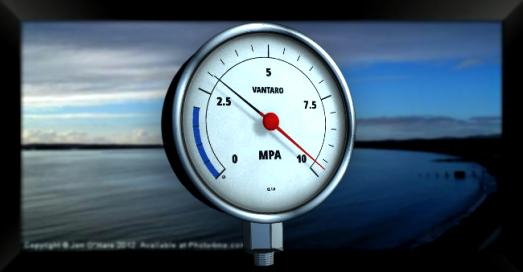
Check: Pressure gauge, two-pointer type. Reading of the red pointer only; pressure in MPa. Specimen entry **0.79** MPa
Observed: **9.75** MPa
